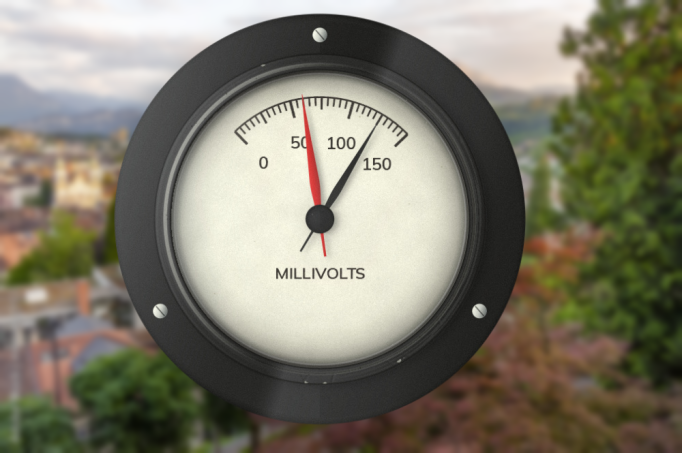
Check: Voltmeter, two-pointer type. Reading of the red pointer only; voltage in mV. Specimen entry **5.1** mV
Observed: **60** mV
